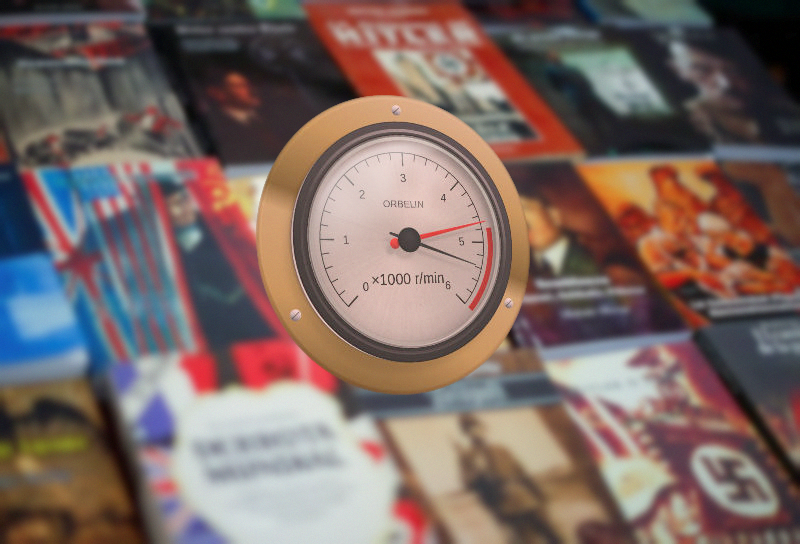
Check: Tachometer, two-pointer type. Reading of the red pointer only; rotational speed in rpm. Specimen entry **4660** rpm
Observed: **4700** rpm
